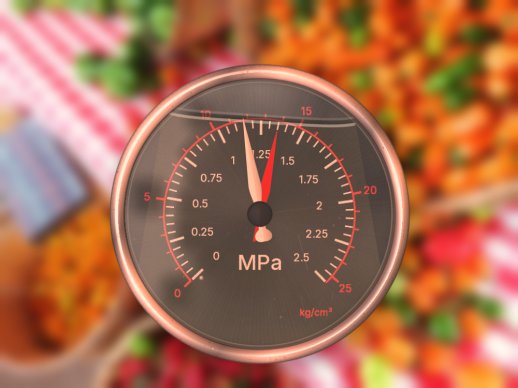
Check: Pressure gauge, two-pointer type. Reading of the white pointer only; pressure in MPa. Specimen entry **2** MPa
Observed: **1.15** MPa
